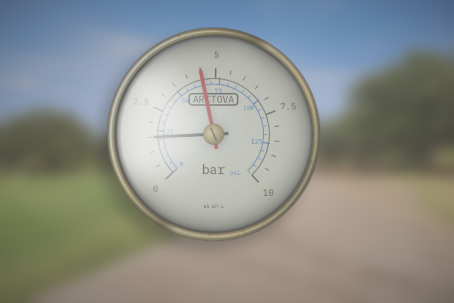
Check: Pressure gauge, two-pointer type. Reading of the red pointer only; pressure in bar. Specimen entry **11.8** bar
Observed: **4.5** bar
